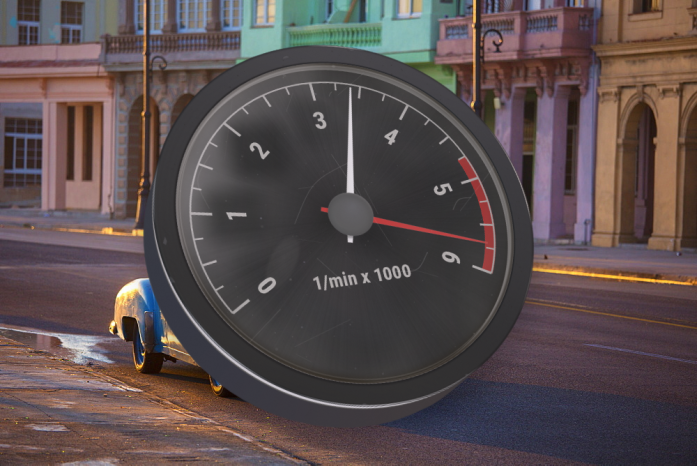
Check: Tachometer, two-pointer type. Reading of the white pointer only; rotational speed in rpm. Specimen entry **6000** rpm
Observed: **3375** rpm
